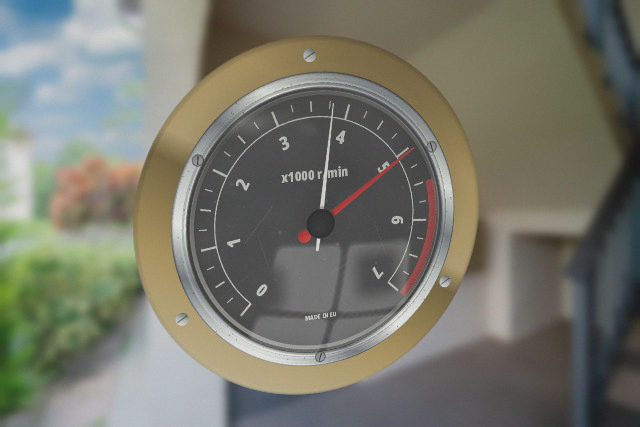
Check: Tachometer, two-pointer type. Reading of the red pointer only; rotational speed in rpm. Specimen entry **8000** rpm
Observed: **5000** rpm
